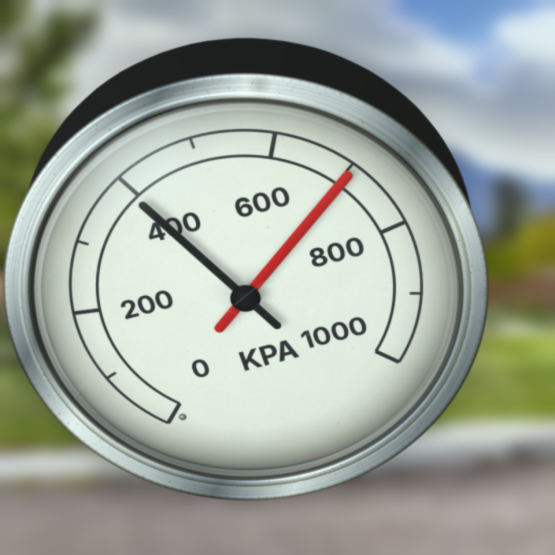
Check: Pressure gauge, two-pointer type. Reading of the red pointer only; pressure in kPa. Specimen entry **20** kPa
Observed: **700** kPa
